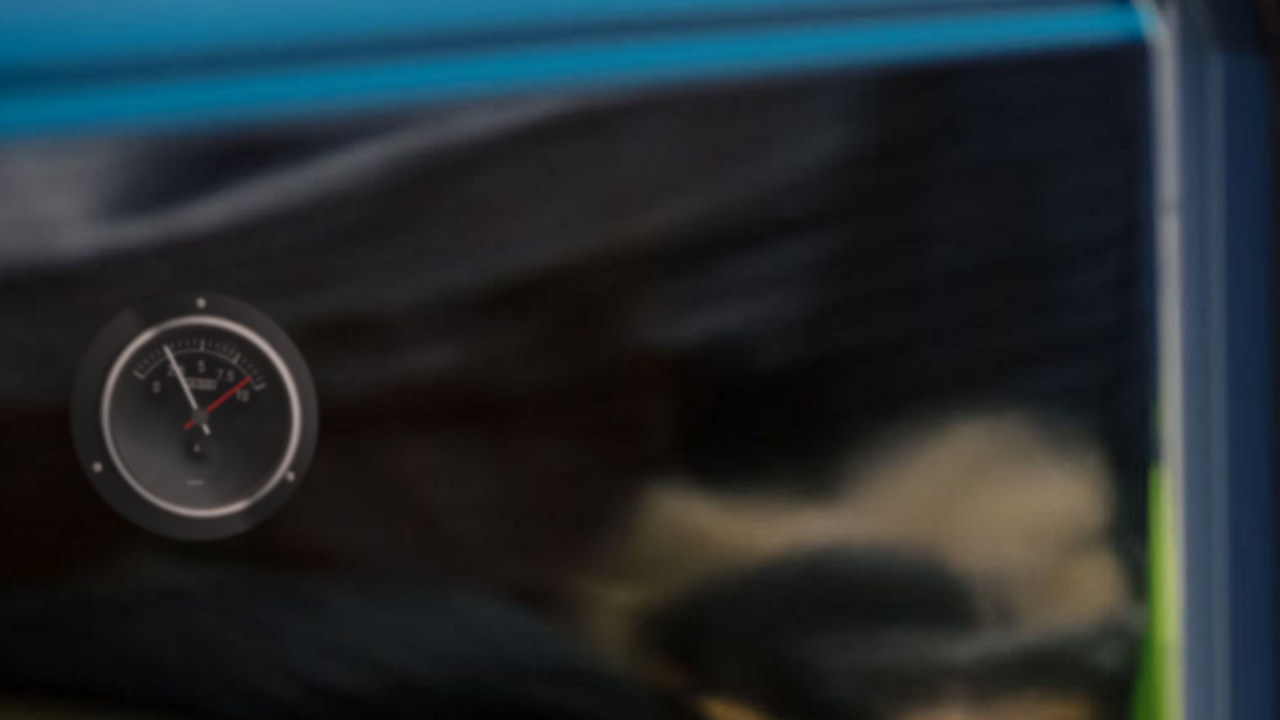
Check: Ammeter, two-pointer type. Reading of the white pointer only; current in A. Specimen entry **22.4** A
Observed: **2.5** A
